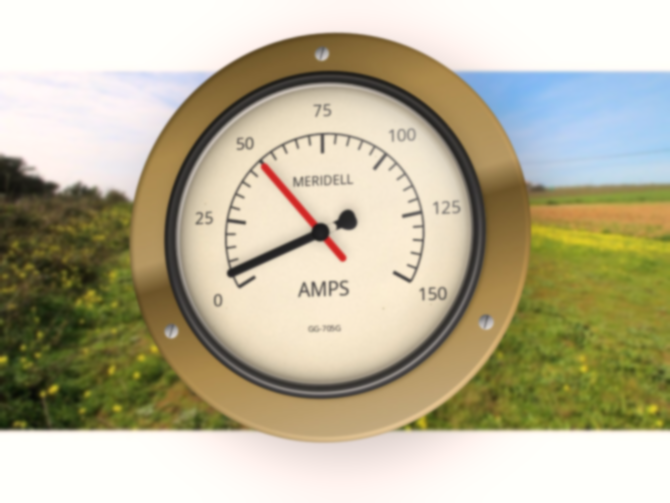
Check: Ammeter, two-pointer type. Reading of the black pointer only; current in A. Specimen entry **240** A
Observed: **5** A
